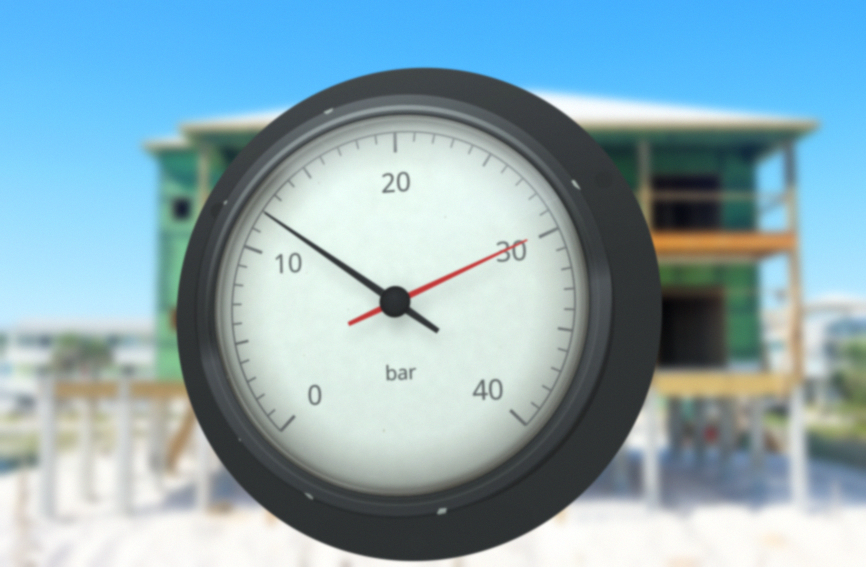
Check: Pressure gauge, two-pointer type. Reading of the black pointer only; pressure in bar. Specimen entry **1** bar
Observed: **12** bar
